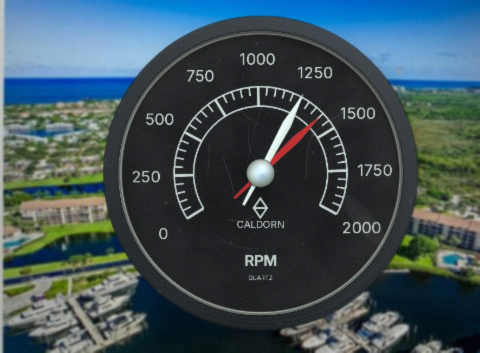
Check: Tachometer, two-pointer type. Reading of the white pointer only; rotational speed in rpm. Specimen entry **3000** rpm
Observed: **1250** rpm
